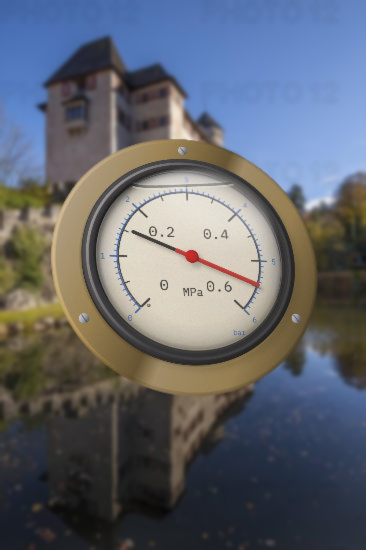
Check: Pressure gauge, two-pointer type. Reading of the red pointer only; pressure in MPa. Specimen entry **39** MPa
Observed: **0.55** MPa
